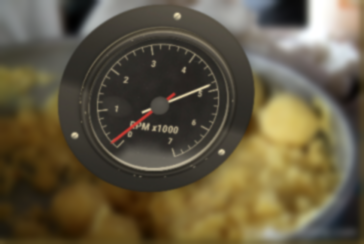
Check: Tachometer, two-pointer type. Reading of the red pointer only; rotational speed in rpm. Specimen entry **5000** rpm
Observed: **200** rpm
